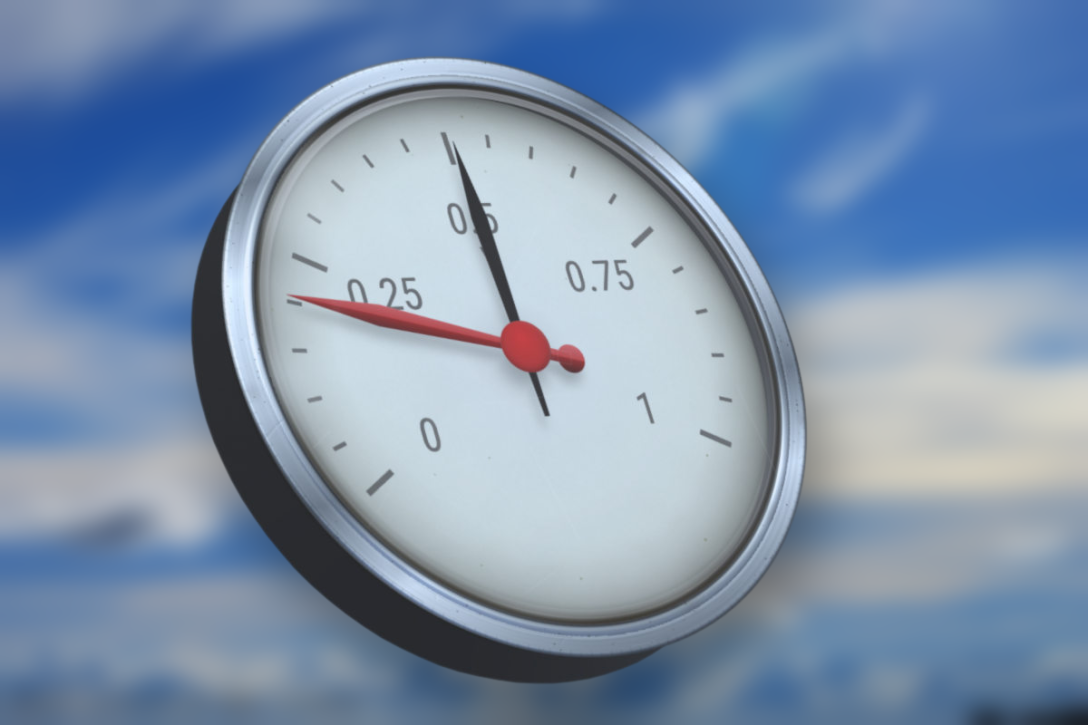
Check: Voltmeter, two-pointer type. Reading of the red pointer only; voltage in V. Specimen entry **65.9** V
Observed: **0.2** V
